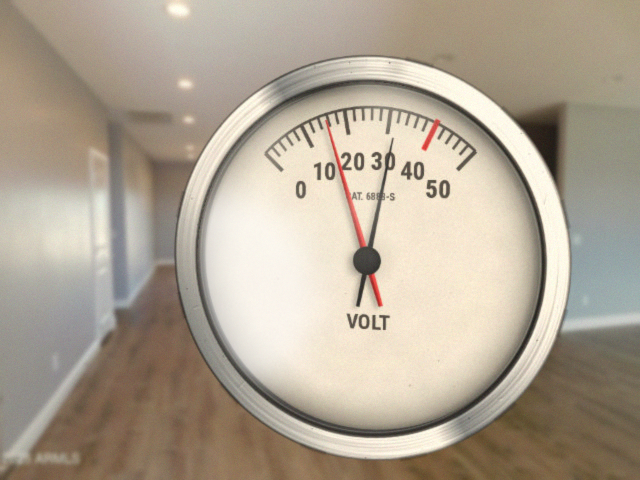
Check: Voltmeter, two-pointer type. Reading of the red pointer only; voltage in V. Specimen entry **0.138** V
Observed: **16** V
